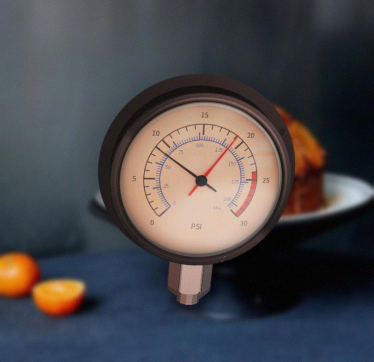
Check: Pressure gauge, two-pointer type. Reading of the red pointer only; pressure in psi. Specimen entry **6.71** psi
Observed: **19** psi
